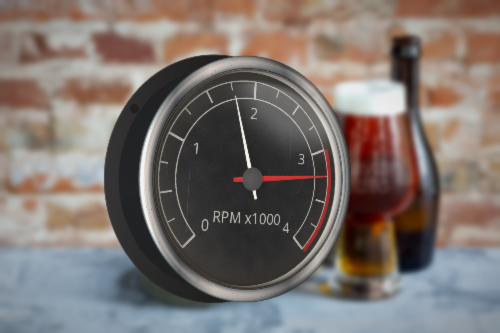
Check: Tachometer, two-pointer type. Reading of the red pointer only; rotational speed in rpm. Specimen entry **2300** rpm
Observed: **3250** rpm
